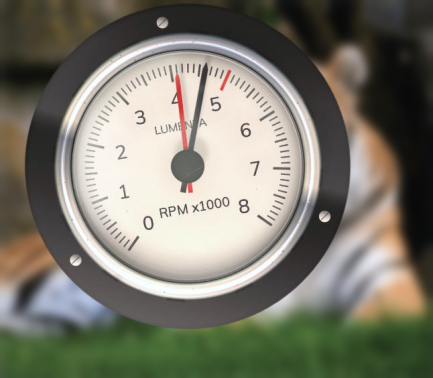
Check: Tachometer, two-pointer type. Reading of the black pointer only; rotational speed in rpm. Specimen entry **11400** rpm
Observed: **4600** rpm
